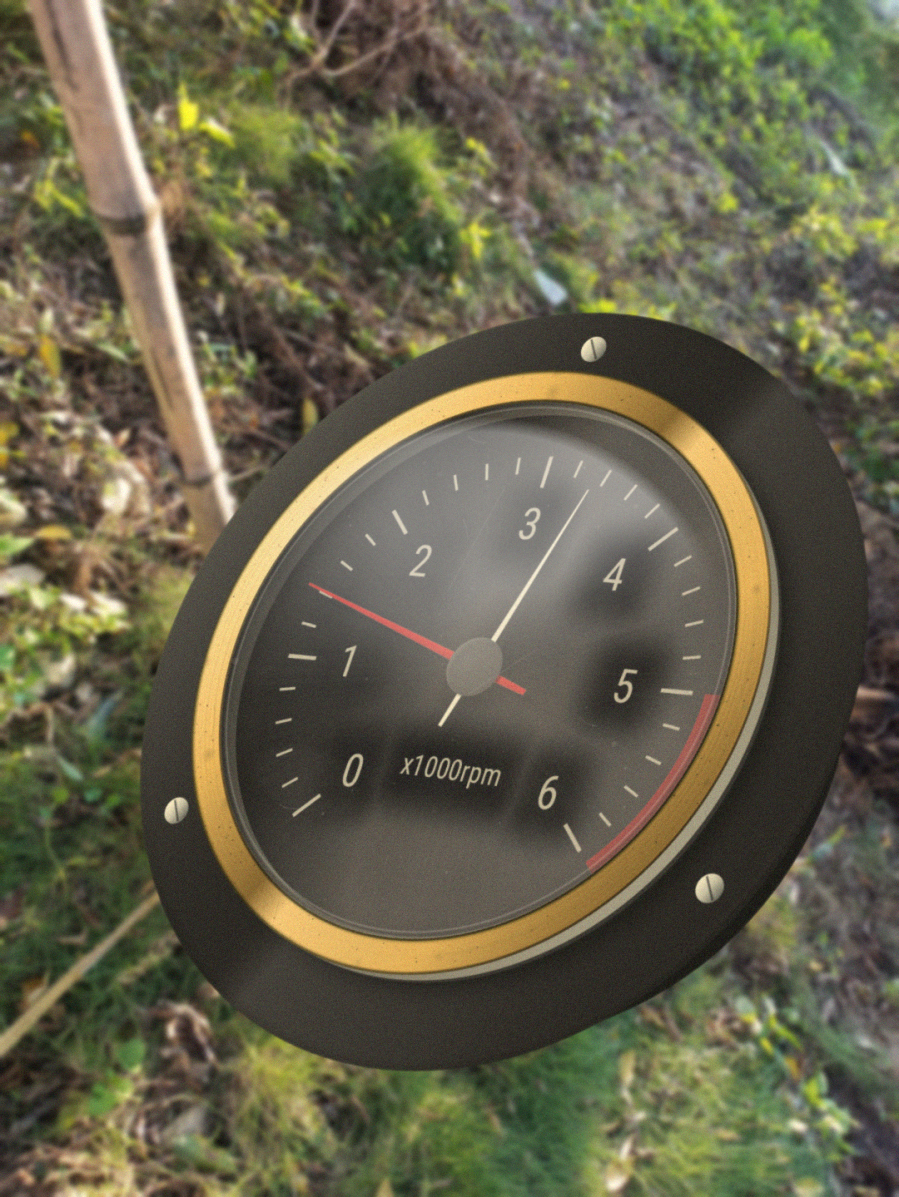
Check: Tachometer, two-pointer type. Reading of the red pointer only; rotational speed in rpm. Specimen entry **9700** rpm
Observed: **1400** rpm
